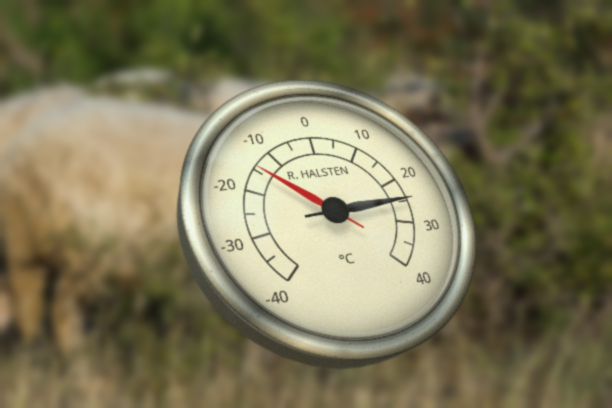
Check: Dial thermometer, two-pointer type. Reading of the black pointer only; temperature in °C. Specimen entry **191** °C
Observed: **25** °C
